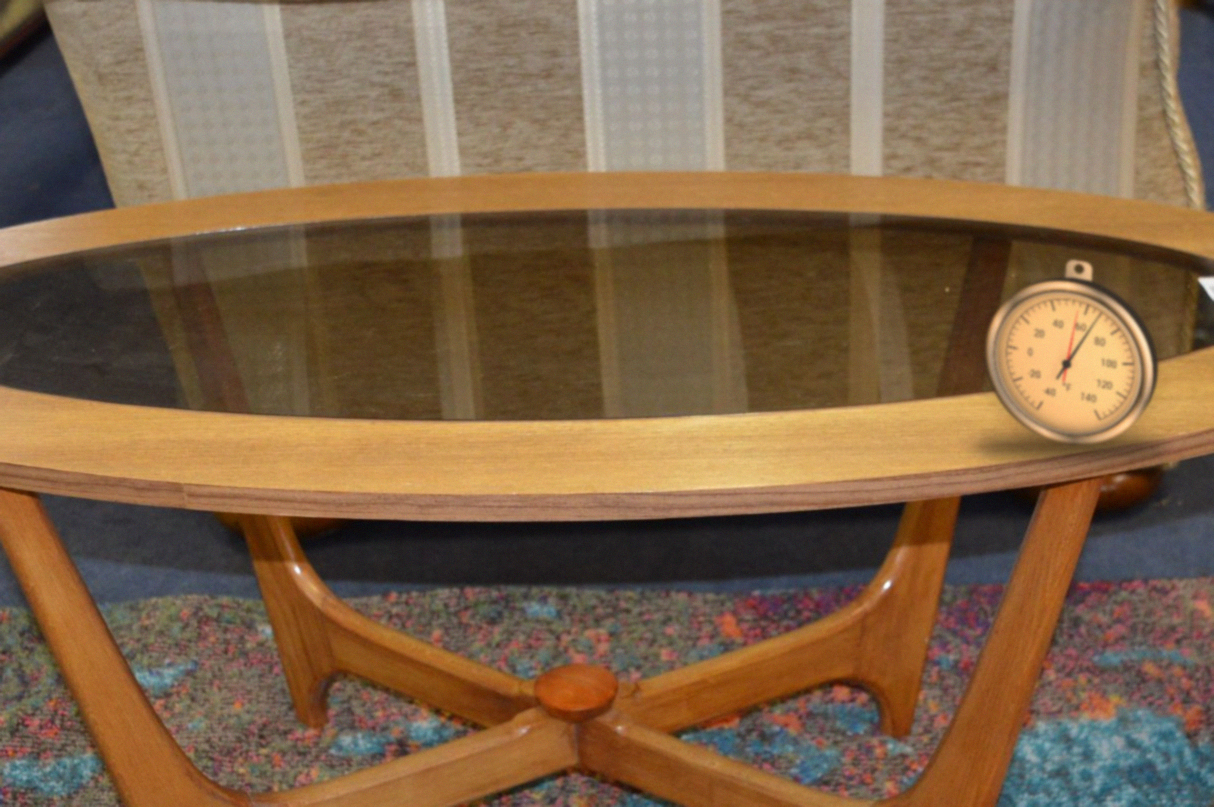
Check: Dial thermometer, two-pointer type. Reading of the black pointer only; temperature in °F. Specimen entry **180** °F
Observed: **68** °F
